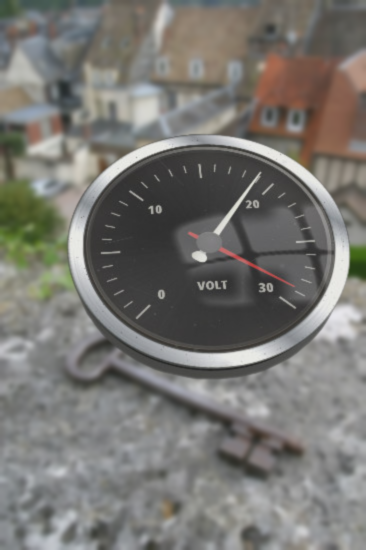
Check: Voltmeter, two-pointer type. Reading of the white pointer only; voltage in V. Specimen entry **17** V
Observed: **19** V
